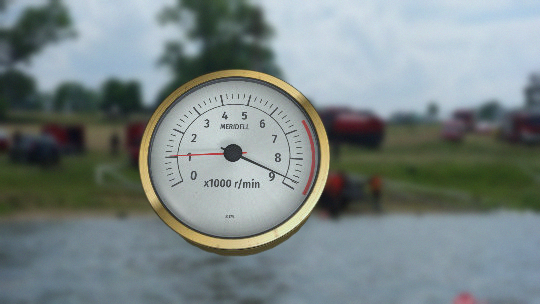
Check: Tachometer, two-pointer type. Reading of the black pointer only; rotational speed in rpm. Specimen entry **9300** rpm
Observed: **8800** rpm
